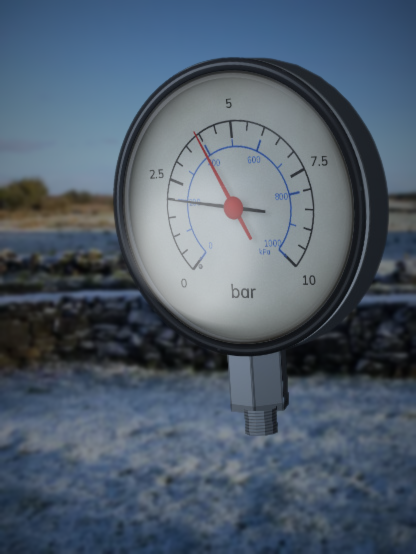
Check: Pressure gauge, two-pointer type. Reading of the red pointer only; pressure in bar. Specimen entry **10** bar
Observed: **4** bar
